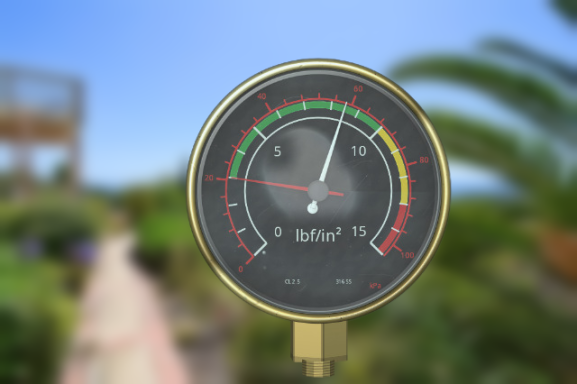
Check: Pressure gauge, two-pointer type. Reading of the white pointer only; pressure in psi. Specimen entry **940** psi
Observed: **8.5** psi
